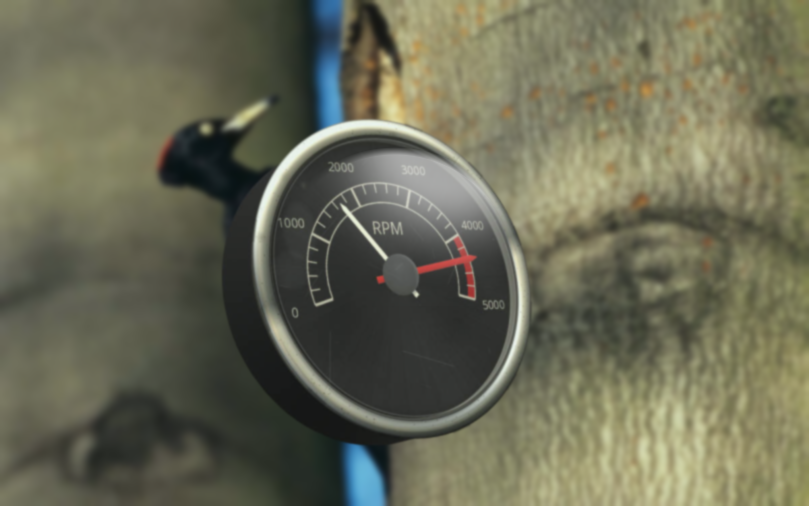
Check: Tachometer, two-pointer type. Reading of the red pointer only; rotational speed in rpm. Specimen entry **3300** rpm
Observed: **4400** rpm
